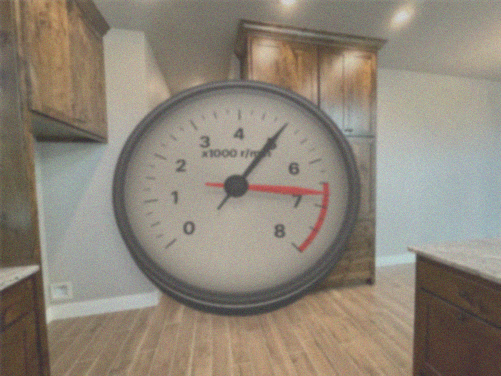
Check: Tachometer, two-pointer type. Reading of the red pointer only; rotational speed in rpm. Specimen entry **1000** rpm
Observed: **6750** rpm
